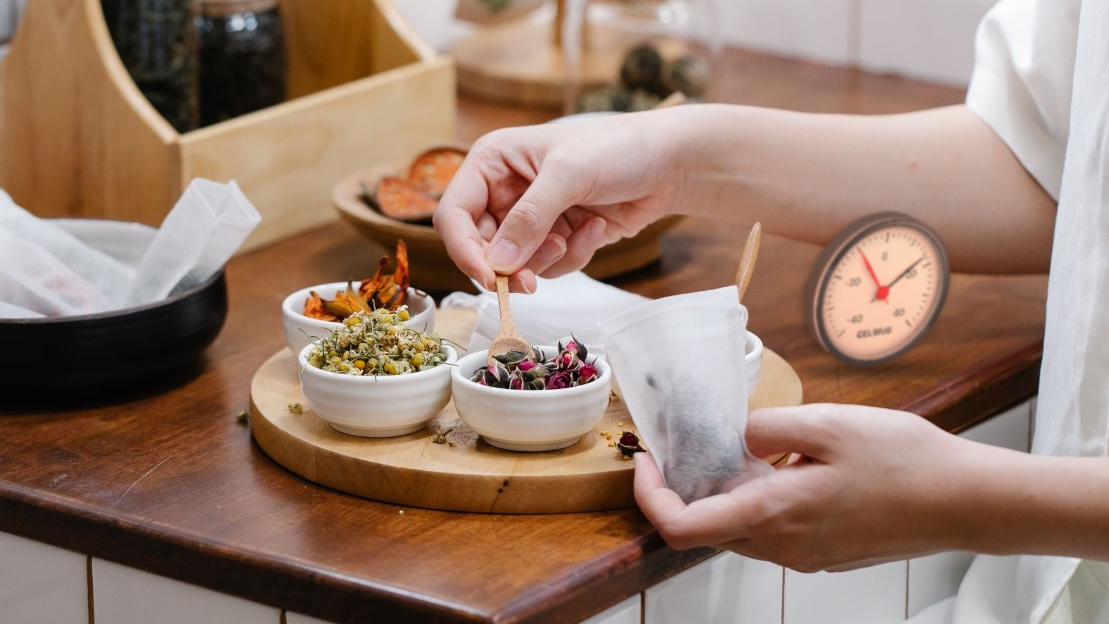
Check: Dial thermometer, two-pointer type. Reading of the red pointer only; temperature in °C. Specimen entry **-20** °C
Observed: **-10** °C
